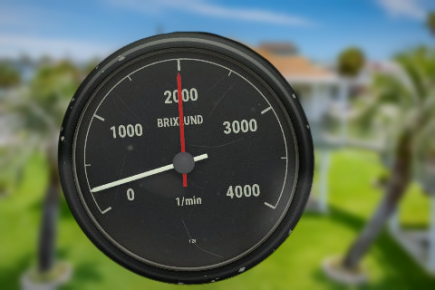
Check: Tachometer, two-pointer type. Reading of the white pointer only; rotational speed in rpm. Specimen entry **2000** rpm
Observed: **250** rpm
